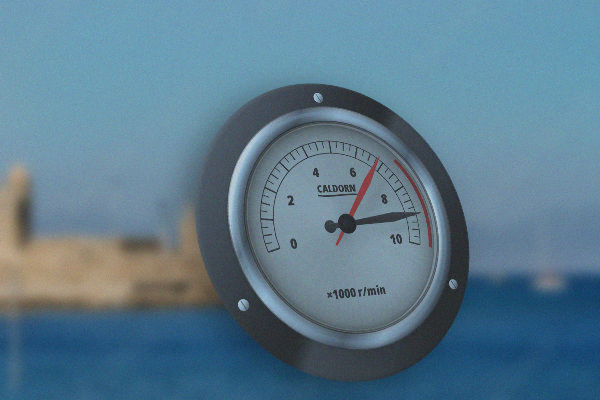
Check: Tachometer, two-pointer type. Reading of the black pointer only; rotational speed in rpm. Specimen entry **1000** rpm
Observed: **9000** rpm
